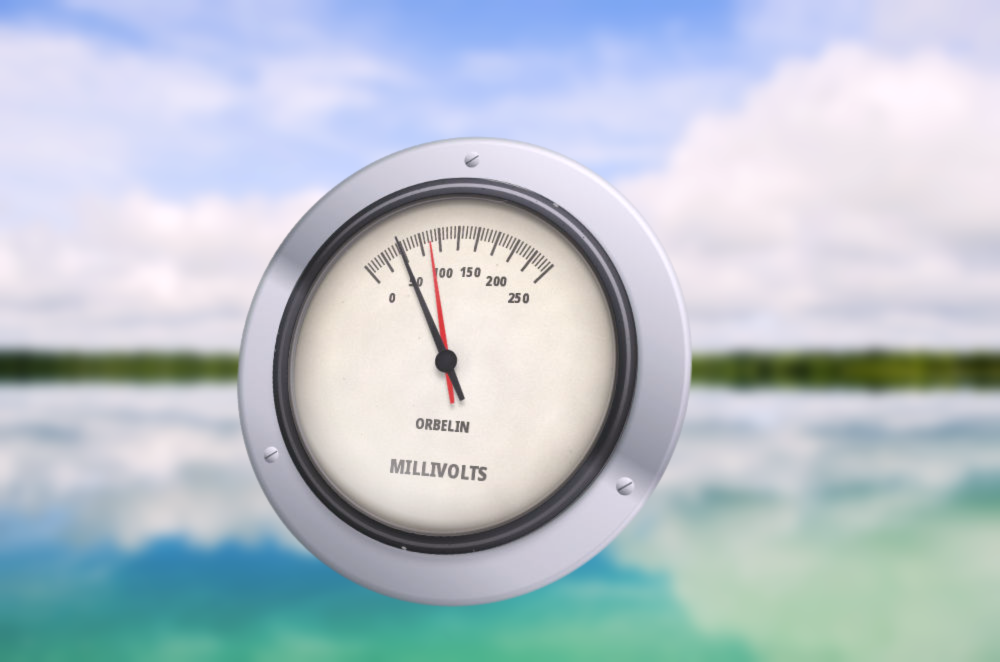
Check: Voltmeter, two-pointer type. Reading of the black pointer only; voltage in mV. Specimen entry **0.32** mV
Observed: **50** mV
